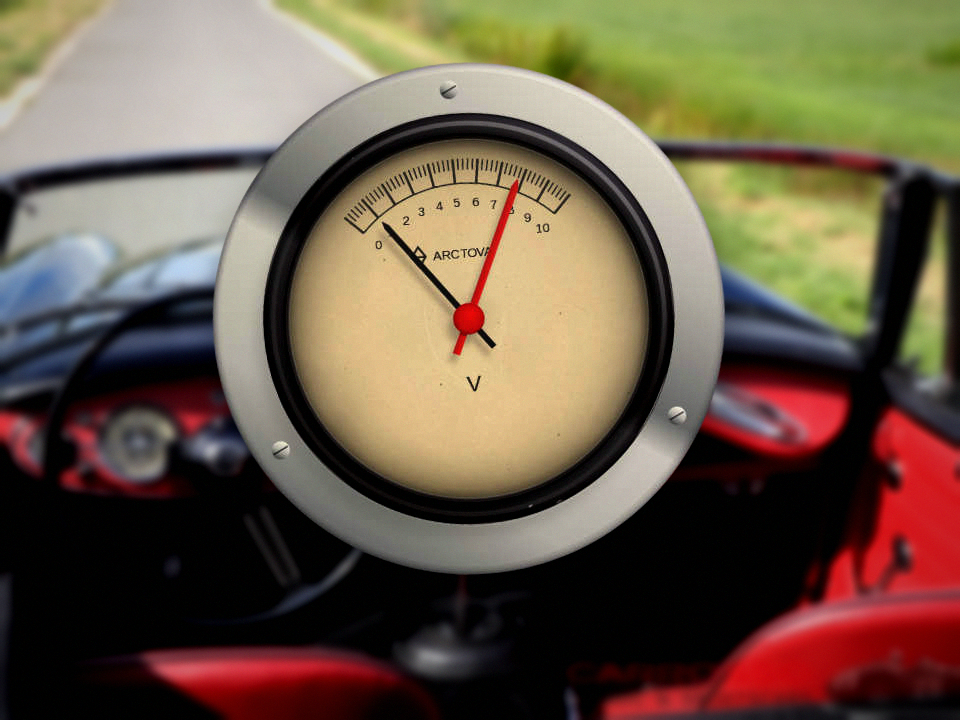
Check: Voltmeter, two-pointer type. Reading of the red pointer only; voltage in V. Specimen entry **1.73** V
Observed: **7.8** V
